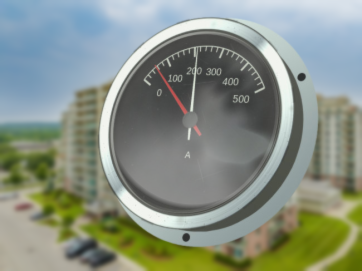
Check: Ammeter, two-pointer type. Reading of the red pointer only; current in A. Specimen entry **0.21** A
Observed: **60** A
